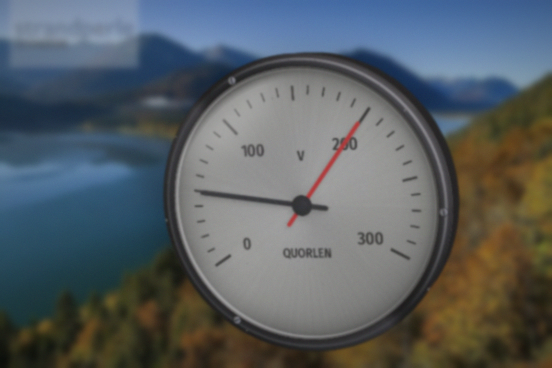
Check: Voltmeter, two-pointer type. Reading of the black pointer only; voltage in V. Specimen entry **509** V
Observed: **50** V
